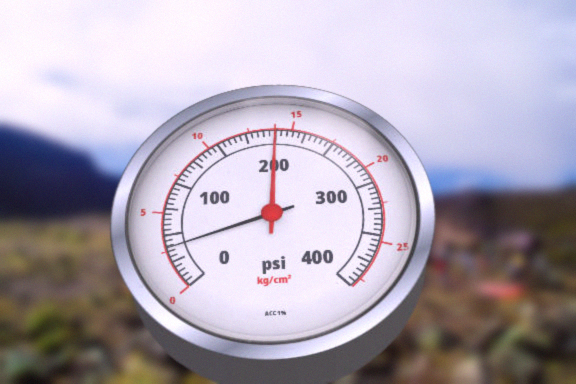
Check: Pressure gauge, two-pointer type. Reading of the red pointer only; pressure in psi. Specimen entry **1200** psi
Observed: **200** psi
